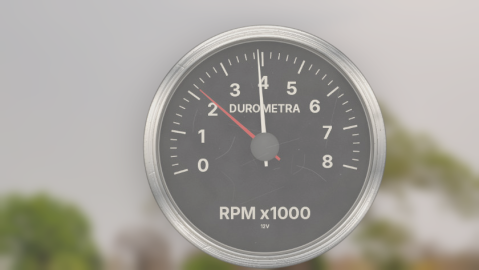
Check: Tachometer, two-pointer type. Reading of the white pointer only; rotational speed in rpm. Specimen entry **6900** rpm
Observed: **3900** rpm
